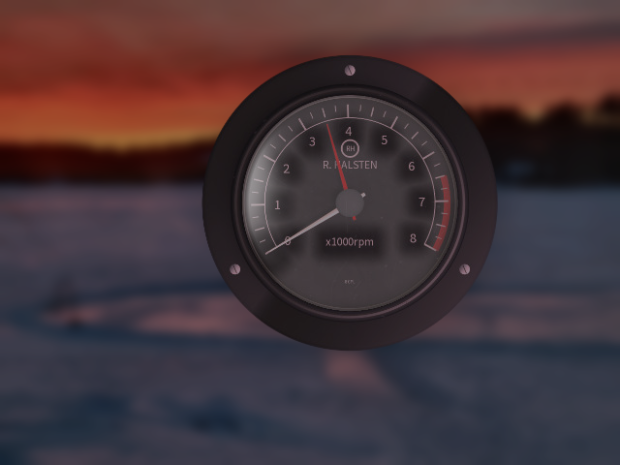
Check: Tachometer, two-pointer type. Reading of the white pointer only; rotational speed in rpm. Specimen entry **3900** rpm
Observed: **0** rpm
